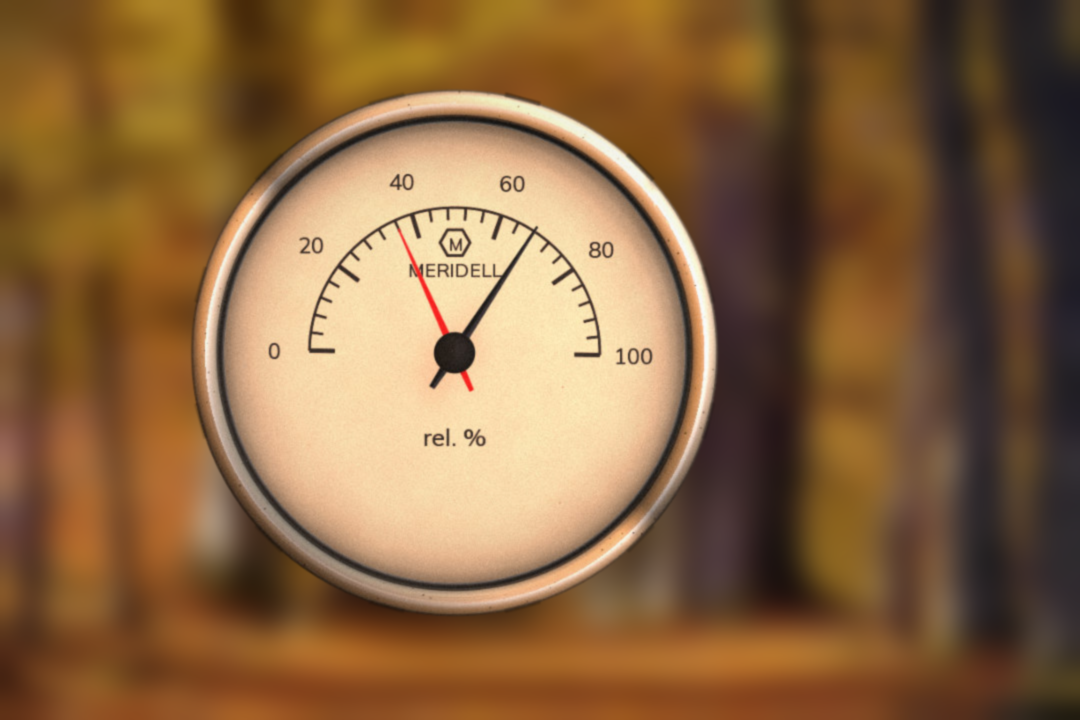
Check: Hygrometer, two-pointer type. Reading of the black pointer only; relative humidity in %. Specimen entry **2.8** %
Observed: **68** %
